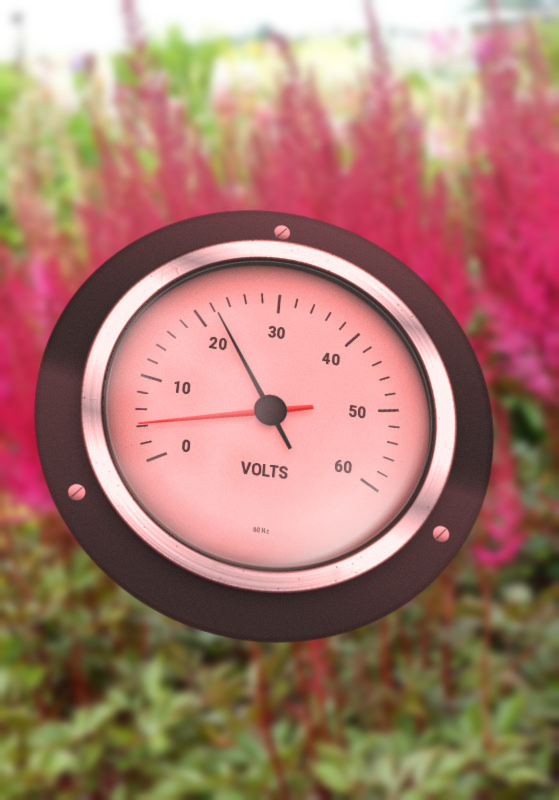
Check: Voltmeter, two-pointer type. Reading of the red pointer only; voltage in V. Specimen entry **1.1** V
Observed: **4** V
